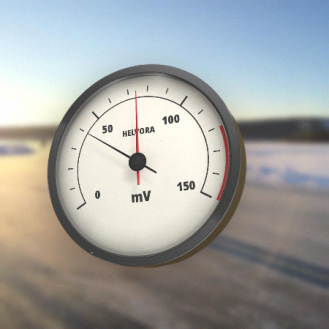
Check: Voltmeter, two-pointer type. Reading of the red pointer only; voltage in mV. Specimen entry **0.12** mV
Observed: **75** mV
